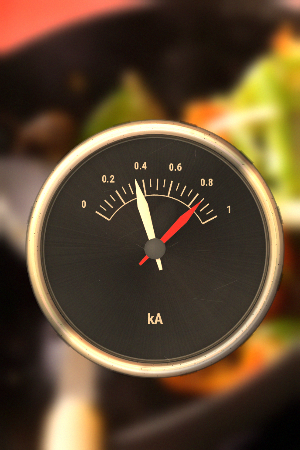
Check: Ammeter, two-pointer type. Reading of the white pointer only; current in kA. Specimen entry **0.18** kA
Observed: **0.35** kA
